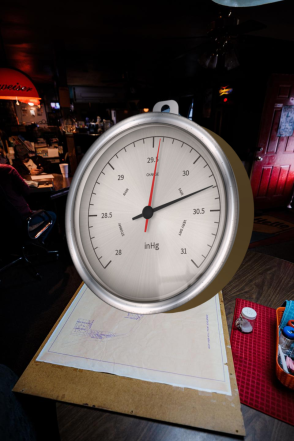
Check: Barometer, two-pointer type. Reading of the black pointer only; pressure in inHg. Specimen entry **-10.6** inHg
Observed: **30.3** inHg
